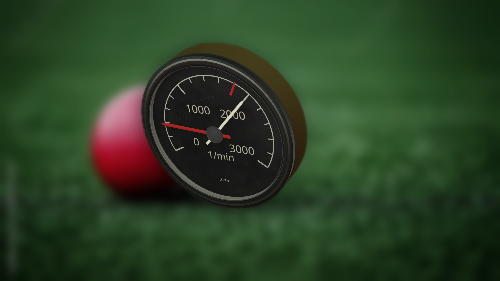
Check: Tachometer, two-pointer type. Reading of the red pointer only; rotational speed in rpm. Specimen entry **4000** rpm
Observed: **400** rpm
